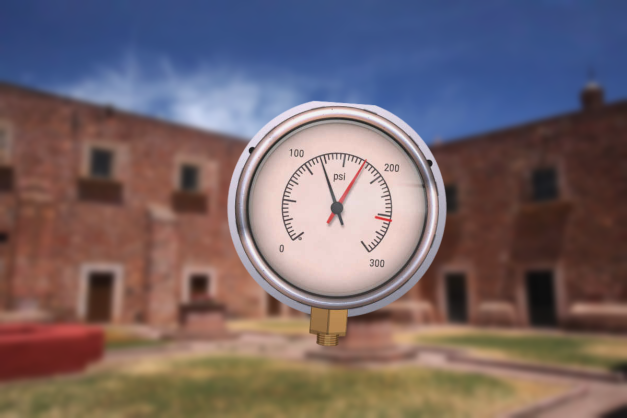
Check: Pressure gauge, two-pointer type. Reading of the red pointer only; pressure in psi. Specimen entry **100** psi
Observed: **175** psi
